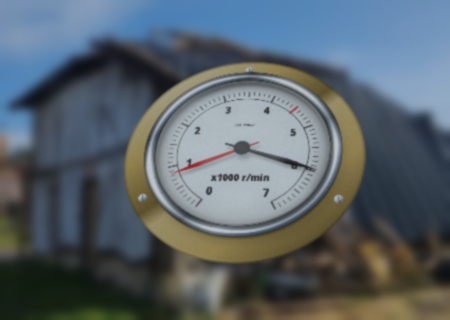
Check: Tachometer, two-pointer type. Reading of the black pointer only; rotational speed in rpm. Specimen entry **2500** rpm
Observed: **6000** rpm
